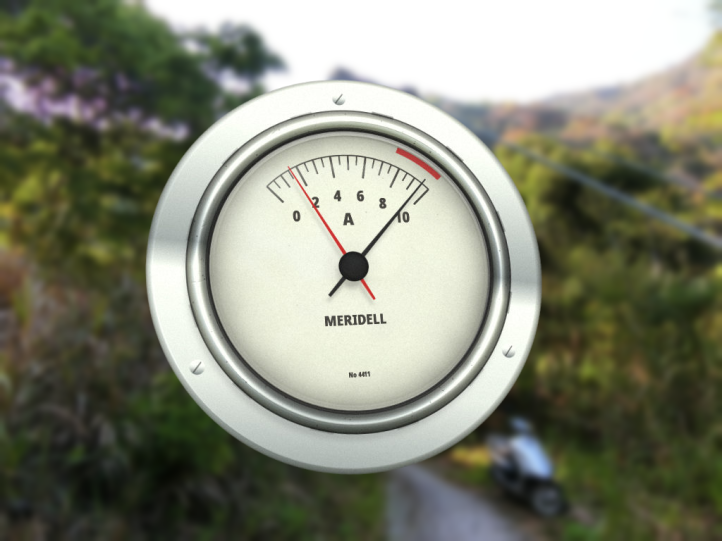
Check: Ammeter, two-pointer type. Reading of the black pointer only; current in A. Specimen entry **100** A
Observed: **9.5** A
